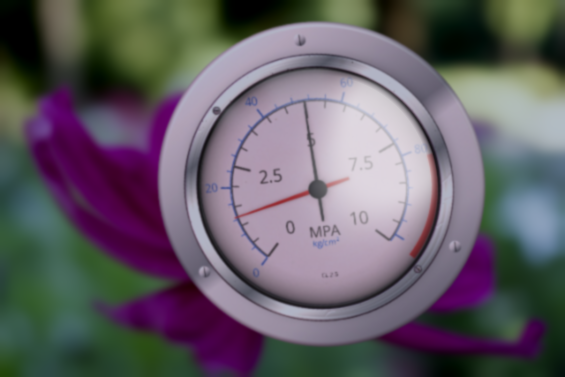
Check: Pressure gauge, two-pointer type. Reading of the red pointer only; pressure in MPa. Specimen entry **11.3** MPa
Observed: **1.25** MPa
